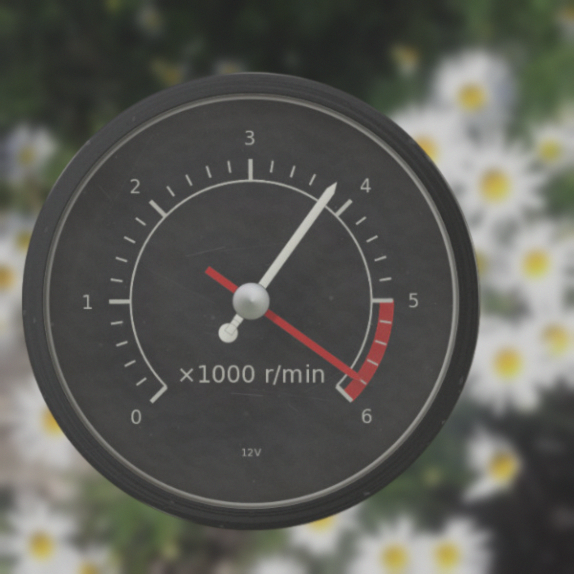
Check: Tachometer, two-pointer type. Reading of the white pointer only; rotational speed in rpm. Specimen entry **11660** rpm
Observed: **3800** rpm
